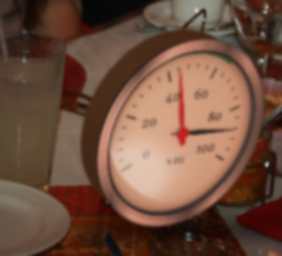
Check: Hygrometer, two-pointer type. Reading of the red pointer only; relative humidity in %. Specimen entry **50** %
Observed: **44** %
